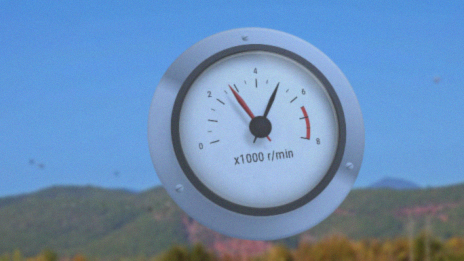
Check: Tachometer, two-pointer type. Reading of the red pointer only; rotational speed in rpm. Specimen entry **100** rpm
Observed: **2750** rpm
